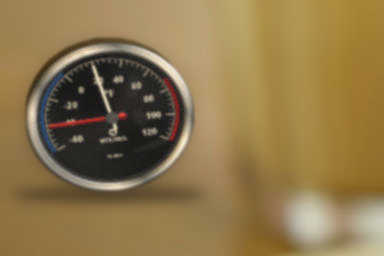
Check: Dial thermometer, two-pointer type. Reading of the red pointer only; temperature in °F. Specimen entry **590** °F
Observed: **-40** °F
